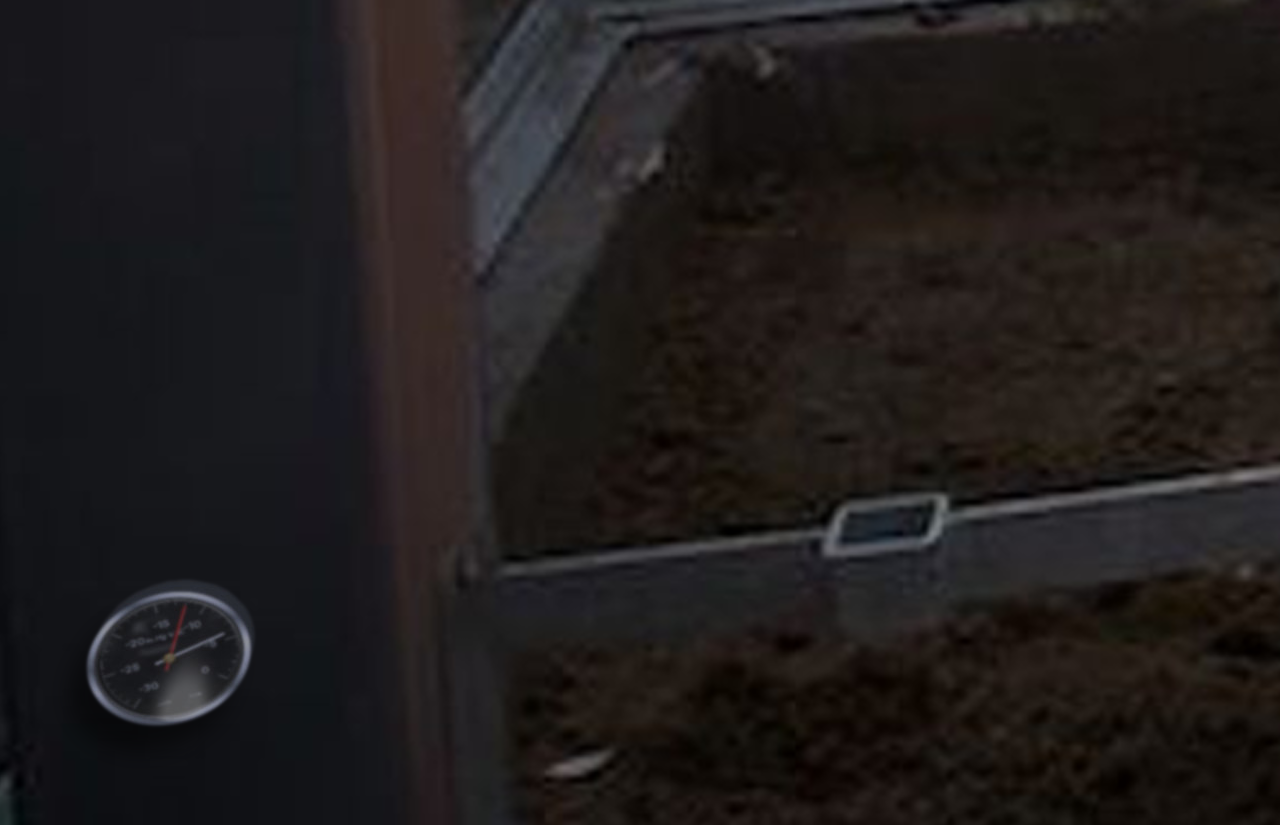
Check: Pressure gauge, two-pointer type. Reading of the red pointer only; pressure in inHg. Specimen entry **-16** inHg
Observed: **-12** inHg
